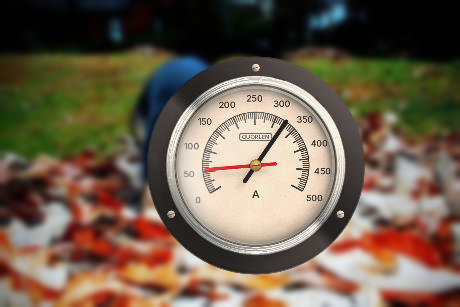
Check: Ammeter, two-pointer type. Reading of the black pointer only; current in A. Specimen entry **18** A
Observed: **325** A
